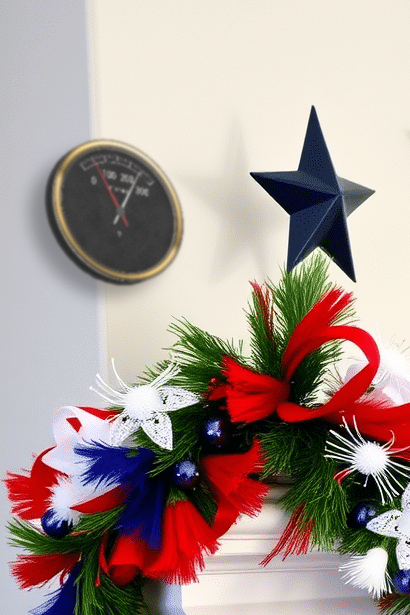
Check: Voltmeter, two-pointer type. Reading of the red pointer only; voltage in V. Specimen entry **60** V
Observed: **50** V
